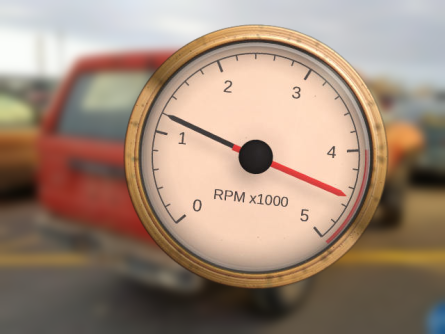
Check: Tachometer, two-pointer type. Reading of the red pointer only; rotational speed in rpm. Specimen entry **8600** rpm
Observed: **4500** rpm
